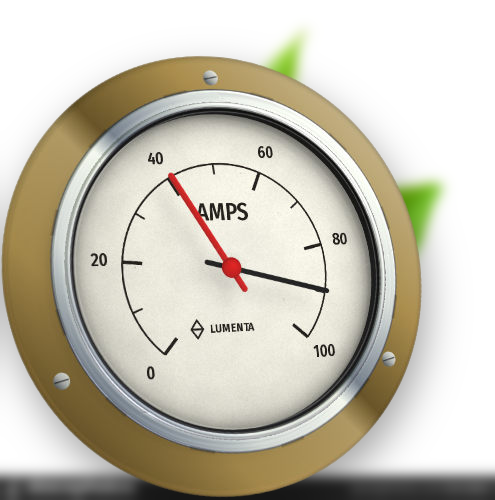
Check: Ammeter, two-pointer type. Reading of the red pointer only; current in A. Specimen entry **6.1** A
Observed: **40** A
